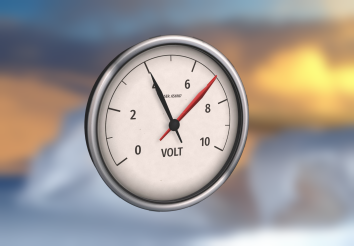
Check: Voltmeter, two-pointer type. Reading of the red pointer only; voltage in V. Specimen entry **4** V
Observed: **7** V
